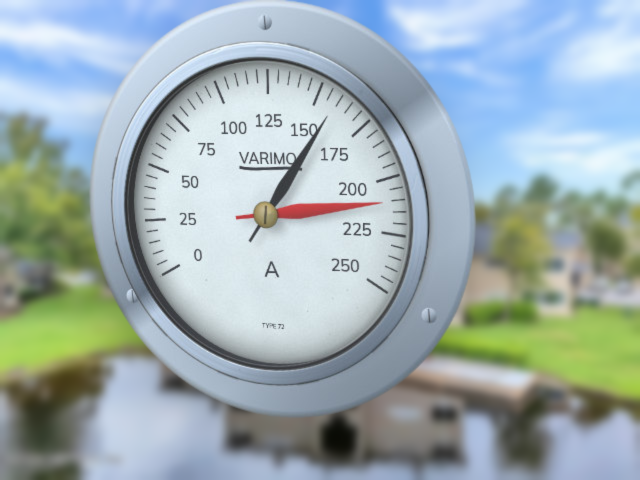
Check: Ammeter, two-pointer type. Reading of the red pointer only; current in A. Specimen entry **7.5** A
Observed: **210** A
